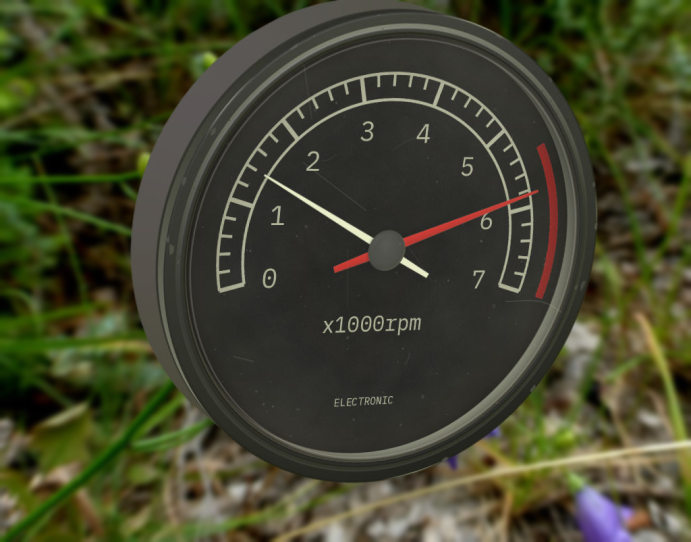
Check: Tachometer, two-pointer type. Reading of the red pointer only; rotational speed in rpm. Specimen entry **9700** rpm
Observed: **5800** rpm
